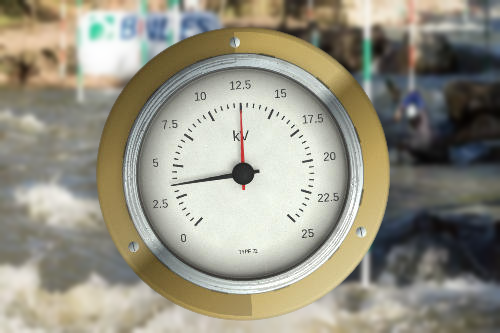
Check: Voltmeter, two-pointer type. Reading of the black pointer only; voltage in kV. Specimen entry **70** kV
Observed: **3.5** kV
